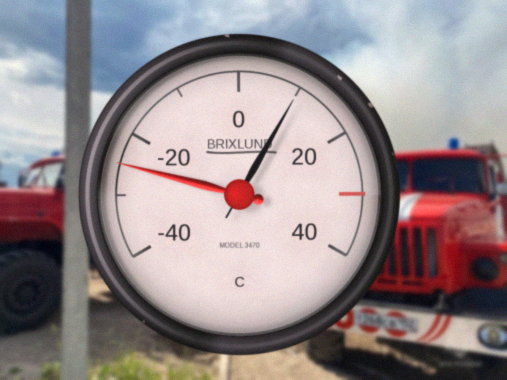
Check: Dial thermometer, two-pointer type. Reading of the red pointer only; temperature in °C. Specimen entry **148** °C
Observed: **-25** °C
